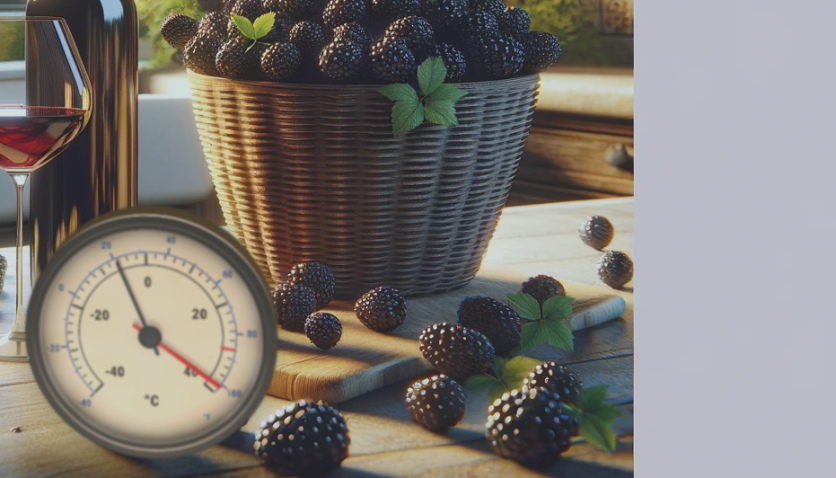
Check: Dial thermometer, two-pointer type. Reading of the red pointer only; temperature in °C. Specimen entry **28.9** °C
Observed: **38** °C
